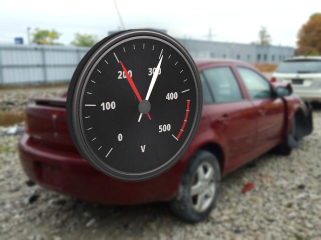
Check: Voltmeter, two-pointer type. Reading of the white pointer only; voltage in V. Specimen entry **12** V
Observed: **300** V
